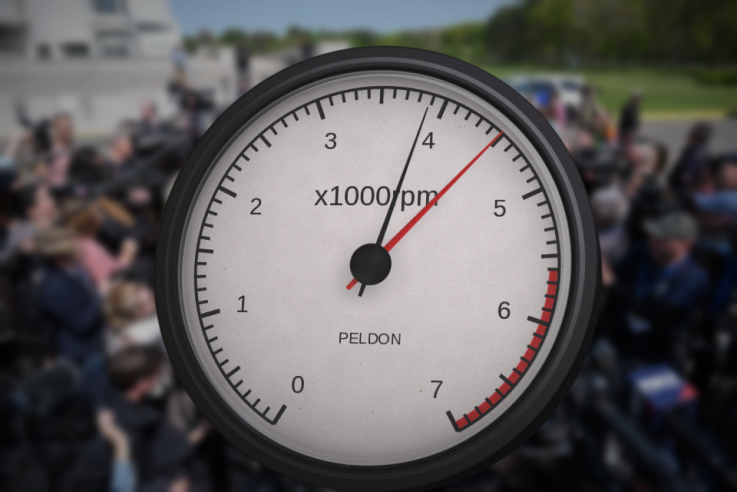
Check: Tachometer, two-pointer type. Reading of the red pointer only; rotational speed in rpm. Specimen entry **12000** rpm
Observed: **4500** rpm
